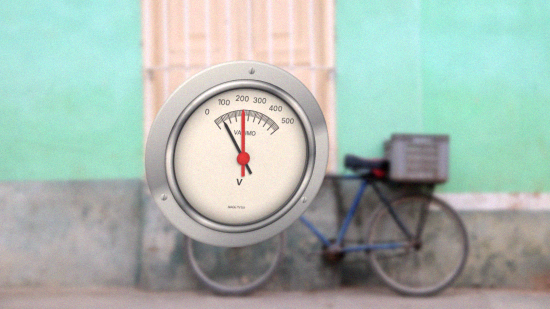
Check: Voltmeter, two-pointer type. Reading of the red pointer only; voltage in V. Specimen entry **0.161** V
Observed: **200** V
